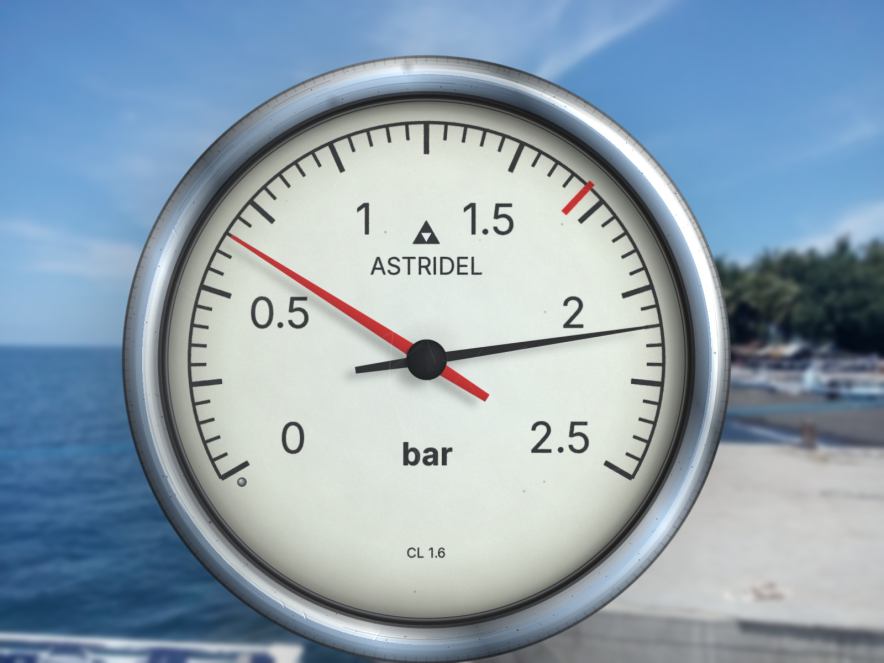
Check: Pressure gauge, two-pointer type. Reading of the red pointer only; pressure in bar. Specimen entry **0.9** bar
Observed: **0.65** bar
